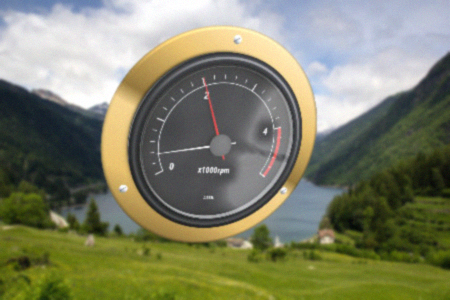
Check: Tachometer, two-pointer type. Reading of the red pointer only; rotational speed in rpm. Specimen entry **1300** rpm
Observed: **2000** rpm
